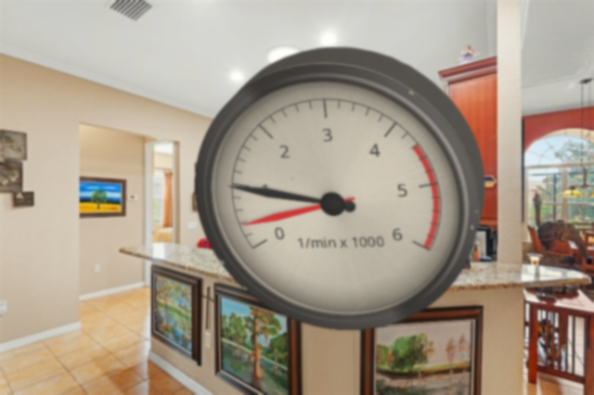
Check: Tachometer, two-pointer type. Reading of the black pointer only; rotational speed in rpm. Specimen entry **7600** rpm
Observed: **1000** rpm
